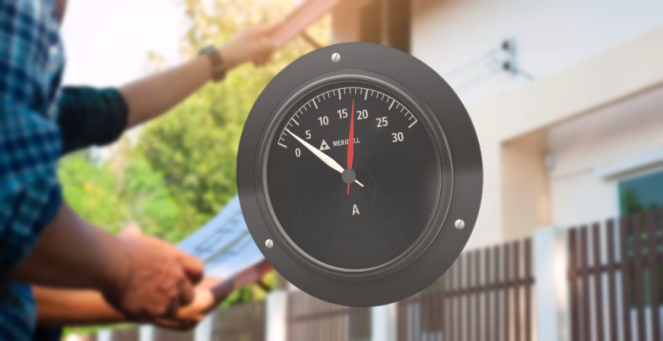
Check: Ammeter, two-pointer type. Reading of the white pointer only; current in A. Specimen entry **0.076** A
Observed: **3** A
